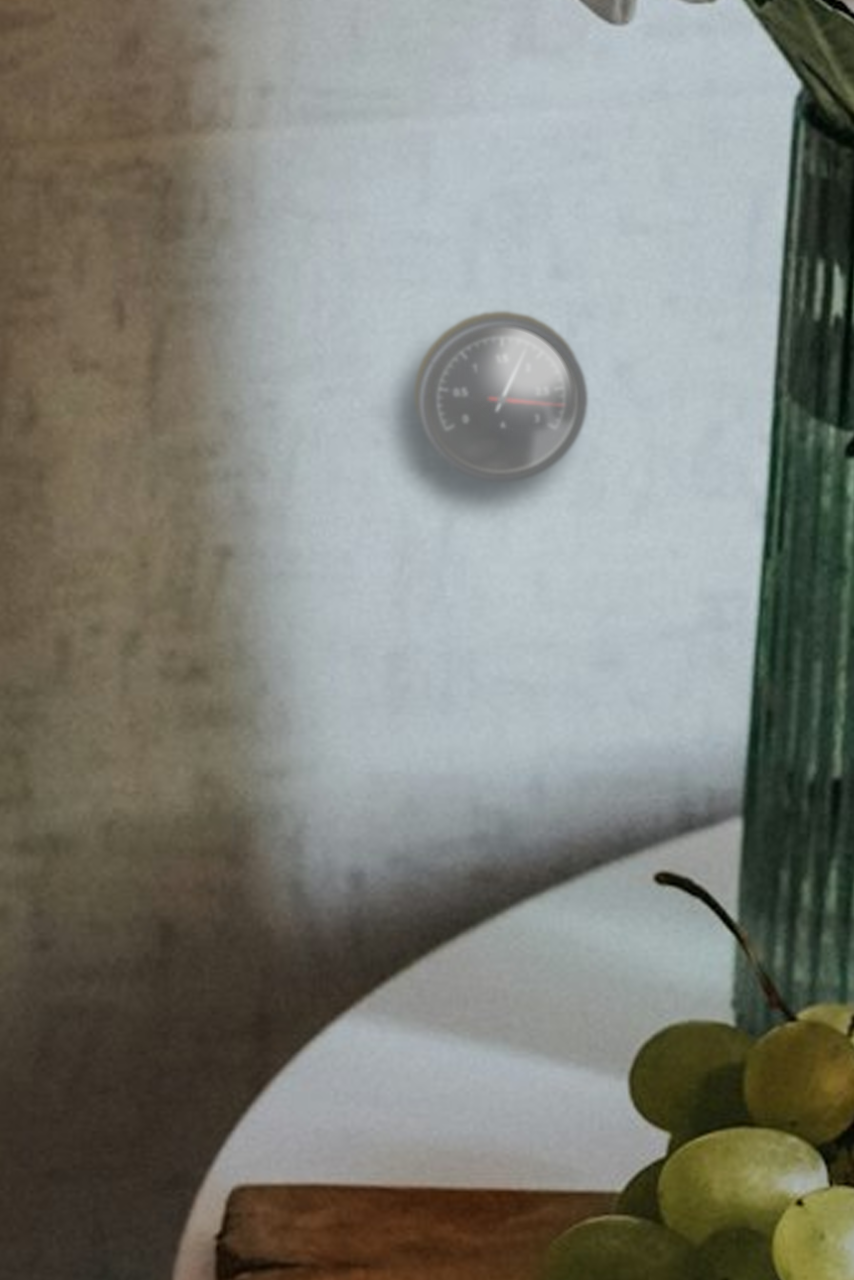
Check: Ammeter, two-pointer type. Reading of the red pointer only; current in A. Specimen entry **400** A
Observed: **2.7** A
